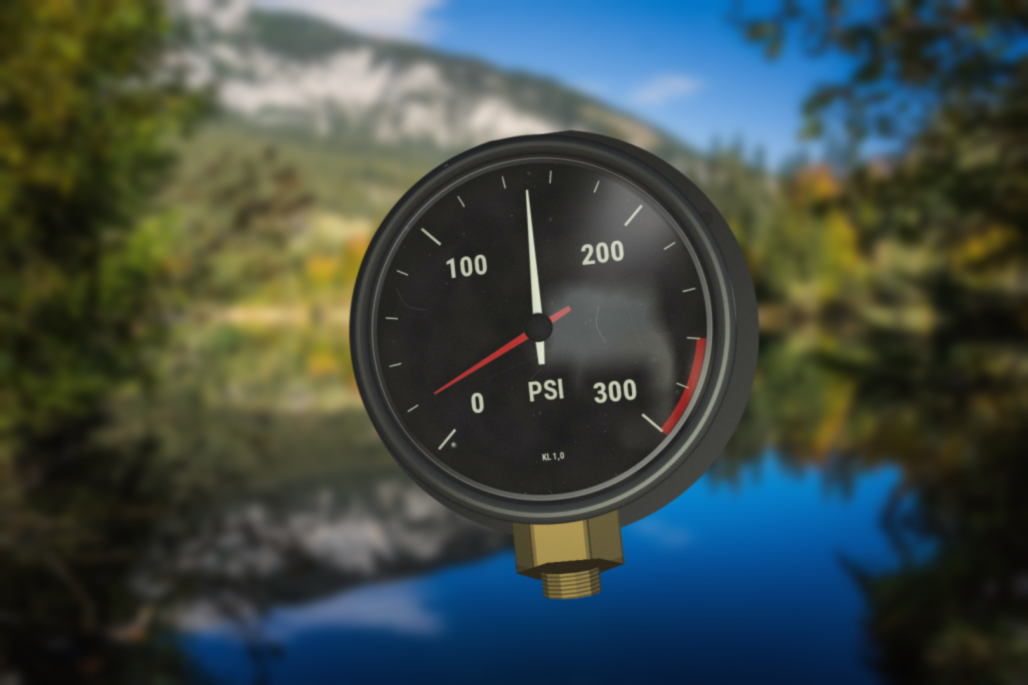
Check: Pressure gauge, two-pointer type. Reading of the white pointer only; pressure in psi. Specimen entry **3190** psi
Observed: **150** psi
